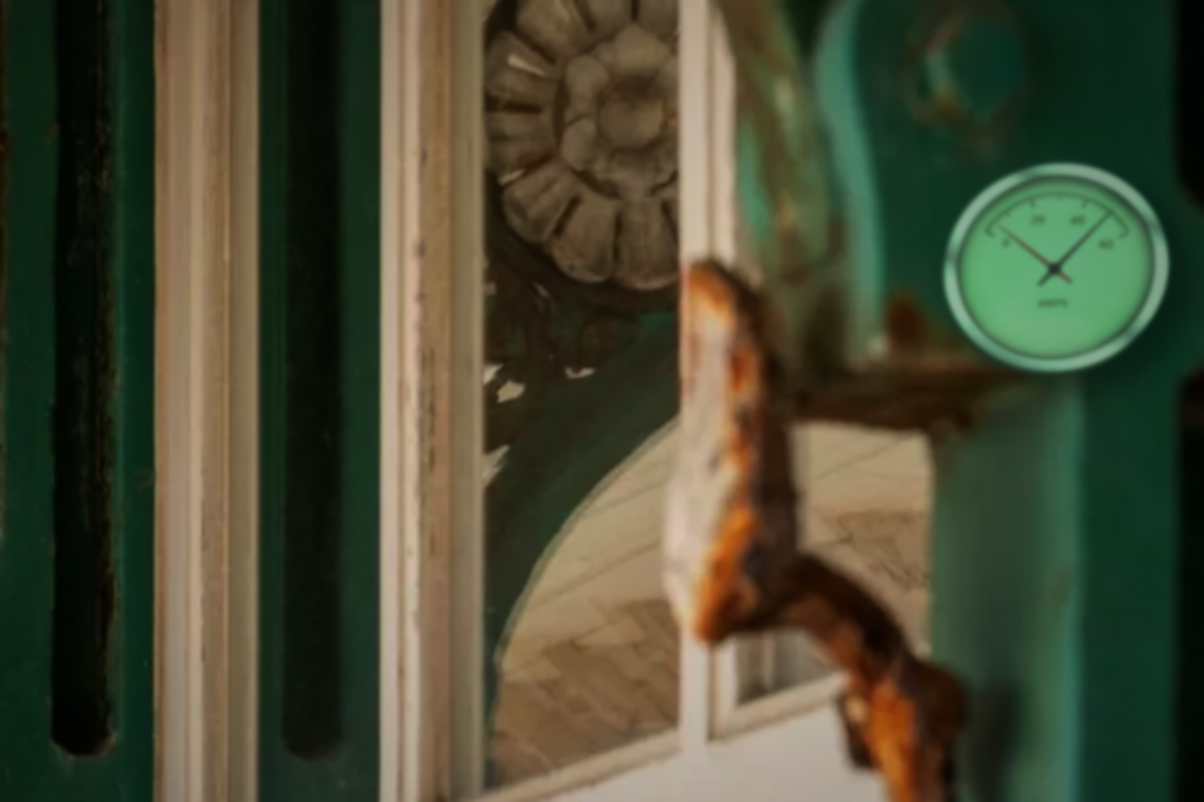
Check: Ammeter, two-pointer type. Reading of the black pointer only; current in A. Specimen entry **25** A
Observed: **50** A
